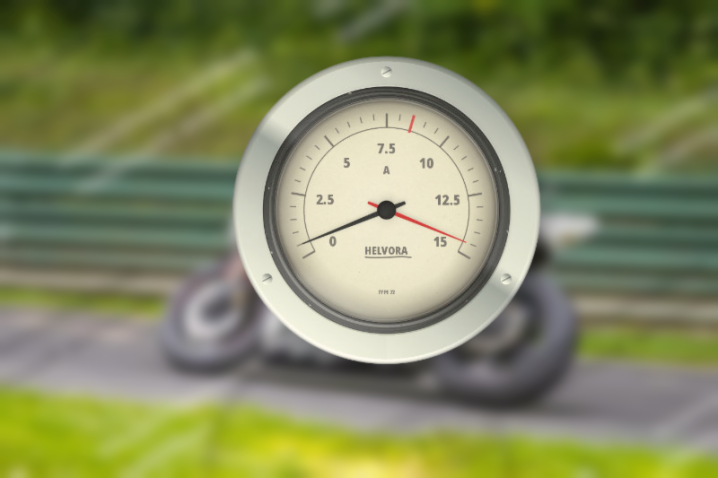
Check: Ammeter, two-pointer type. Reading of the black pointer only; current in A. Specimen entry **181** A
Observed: **0.5** A
